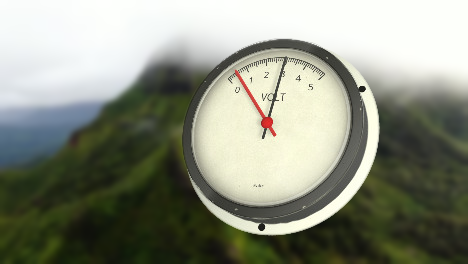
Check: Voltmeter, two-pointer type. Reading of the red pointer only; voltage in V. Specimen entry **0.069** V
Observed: **0.5** V
